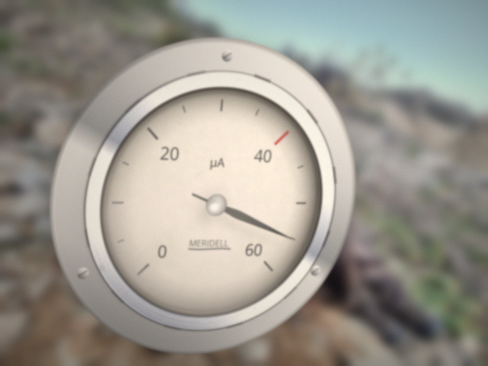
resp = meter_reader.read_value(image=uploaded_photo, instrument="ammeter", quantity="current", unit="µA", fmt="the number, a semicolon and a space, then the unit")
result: 55; µA
